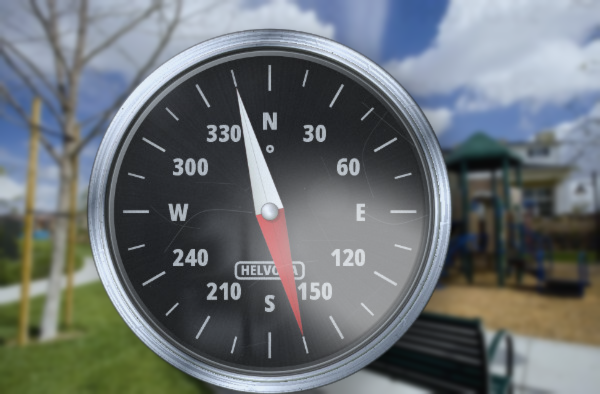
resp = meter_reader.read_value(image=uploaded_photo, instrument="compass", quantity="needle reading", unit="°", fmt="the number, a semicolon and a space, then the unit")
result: 165; °
